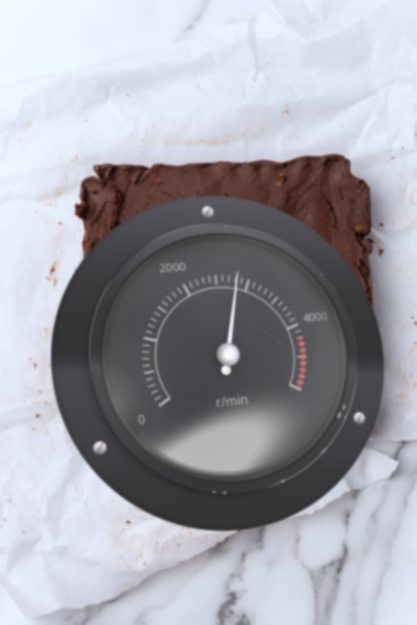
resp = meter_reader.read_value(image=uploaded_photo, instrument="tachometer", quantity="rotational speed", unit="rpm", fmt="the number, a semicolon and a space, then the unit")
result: 2800; rpm
